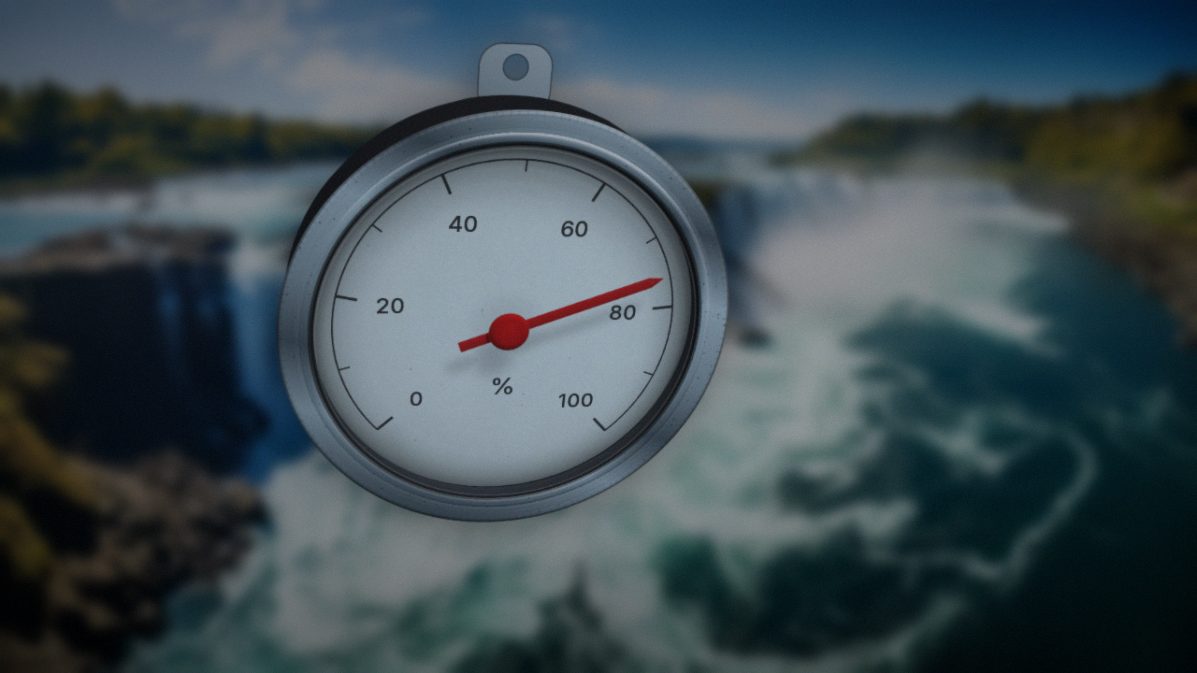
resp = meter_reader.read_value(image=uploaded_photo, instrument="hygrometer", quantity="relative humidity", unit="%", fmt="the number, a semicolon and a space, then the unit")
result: 75; %
